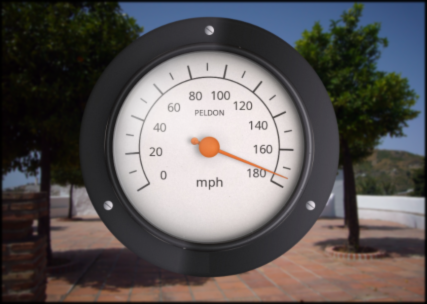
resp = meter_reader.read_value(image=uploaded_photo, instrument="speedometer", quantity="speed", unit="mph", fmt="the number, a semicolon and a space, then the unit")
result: 175; mph
